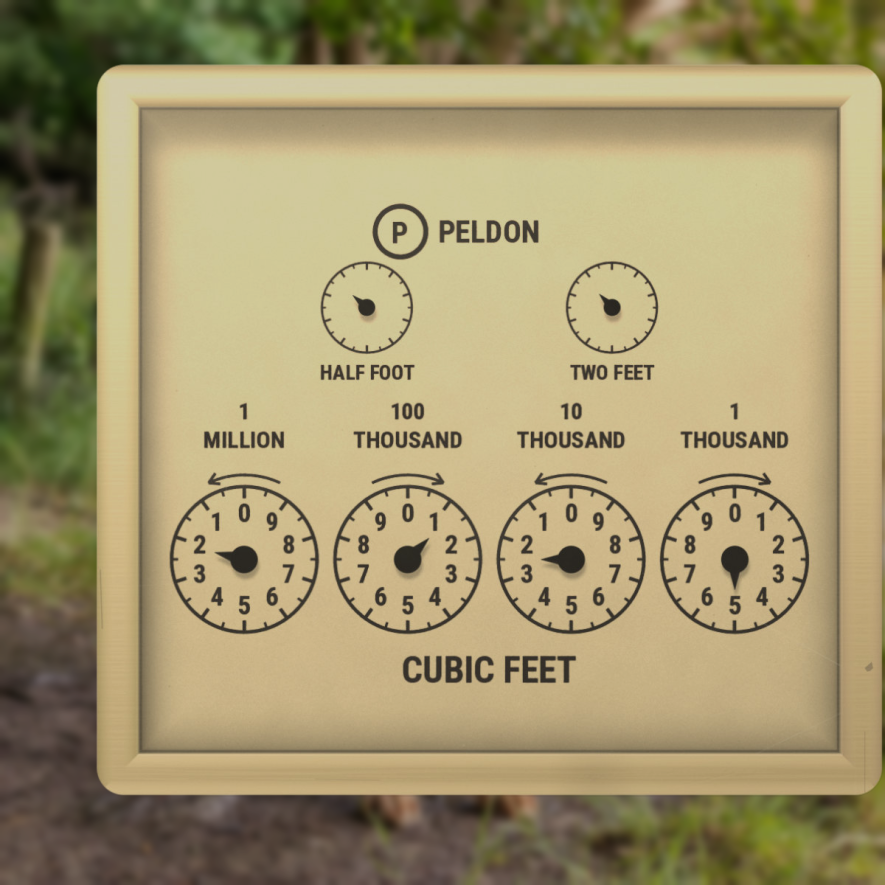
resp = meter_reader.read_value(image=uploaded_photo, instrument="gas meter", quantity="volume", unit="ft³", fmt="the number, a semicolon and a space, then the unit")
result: 212500; ft³
